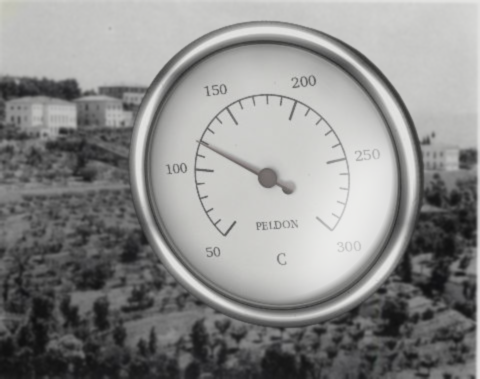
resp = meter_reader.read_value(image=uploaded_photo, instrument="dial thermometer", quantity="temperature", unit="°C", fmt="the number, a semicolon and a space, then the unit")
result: 120; °C
